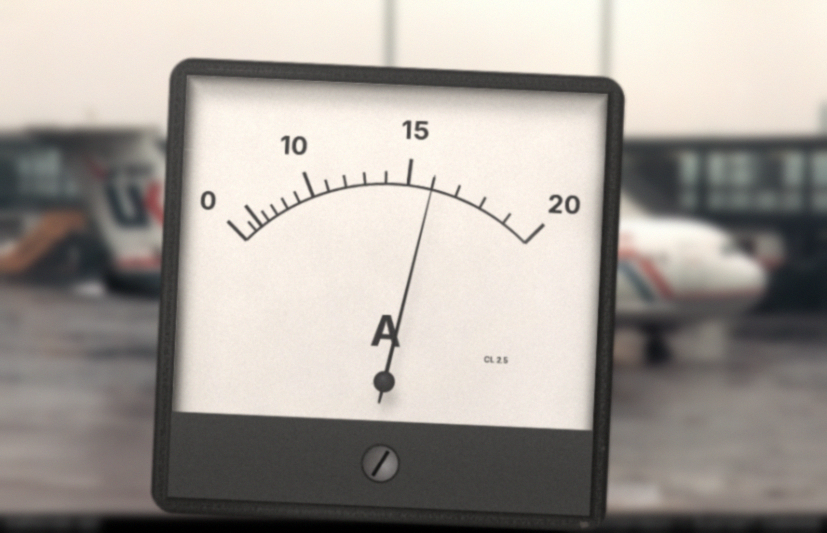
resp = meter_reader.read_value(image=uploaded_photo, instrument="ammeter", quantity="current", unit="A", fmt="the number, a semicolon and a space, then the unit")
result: 16; A
